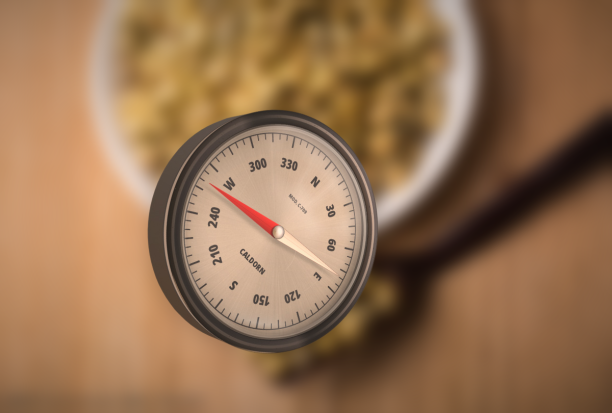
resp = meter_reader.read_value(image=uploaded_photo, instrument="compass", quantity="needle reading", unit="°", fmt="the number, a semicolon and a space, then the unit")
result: 260; °
